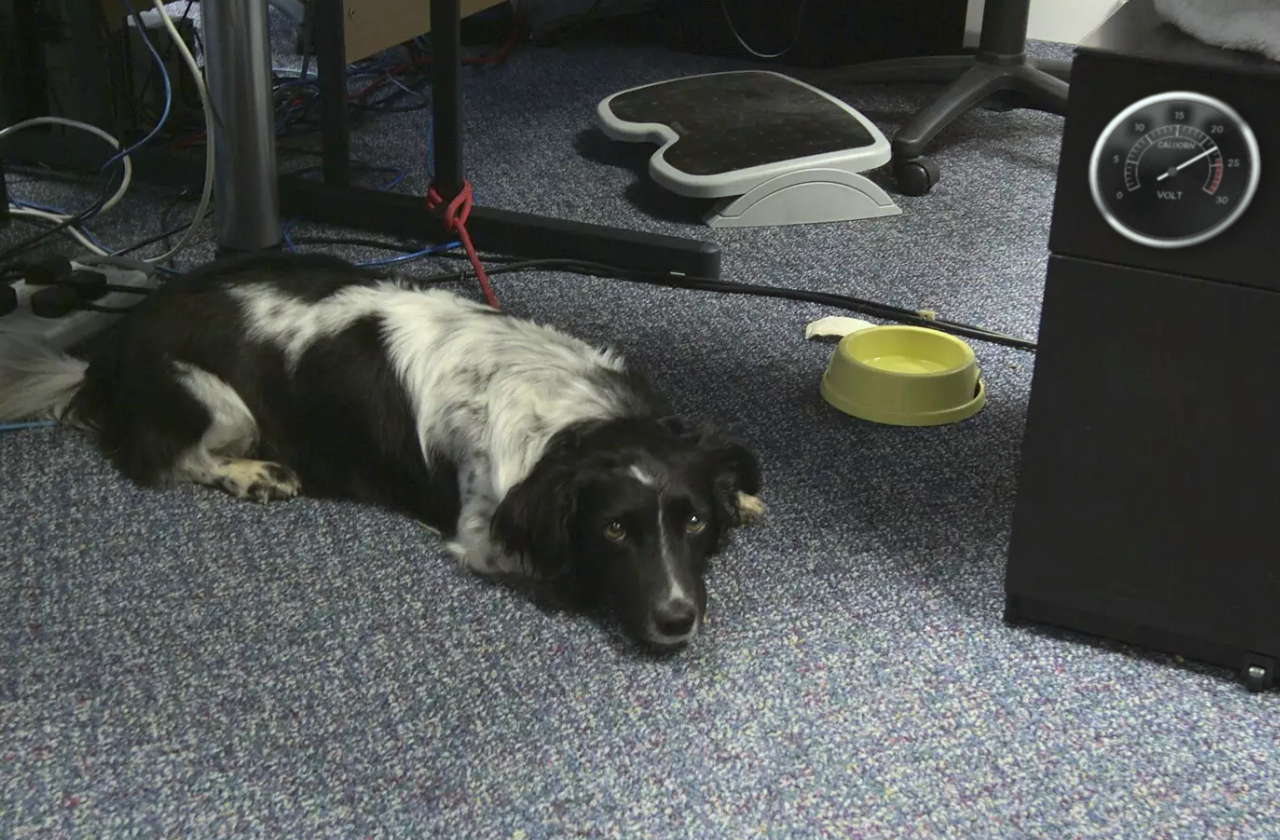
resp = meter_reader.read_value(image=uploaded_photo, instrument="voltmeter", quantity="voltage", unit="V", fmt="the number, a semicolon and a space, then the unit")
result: 22; V
